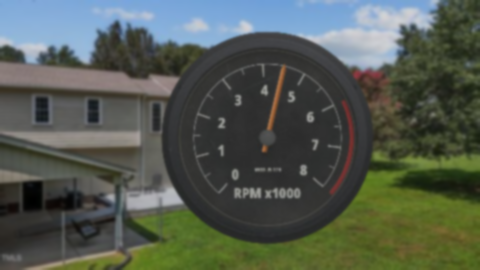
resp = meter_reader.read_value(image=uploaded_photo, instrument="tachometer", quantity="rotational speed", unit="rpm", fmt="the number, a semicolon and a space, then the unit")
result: 4500; rpm
